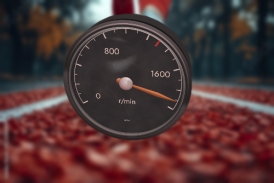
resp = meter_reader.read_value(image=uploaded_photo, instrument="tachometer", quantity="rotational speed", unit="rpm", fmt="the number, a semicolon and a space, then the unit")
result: 1900; rpm
